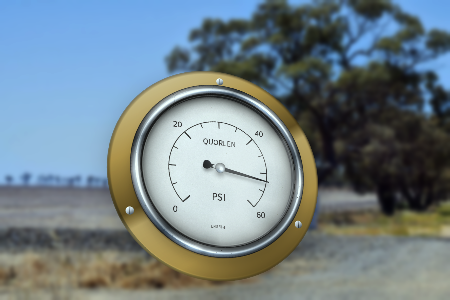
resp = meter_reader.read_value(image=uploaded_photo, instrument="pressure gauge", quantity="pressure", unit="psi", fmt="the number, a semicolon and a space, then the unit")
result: 52.5; psi
